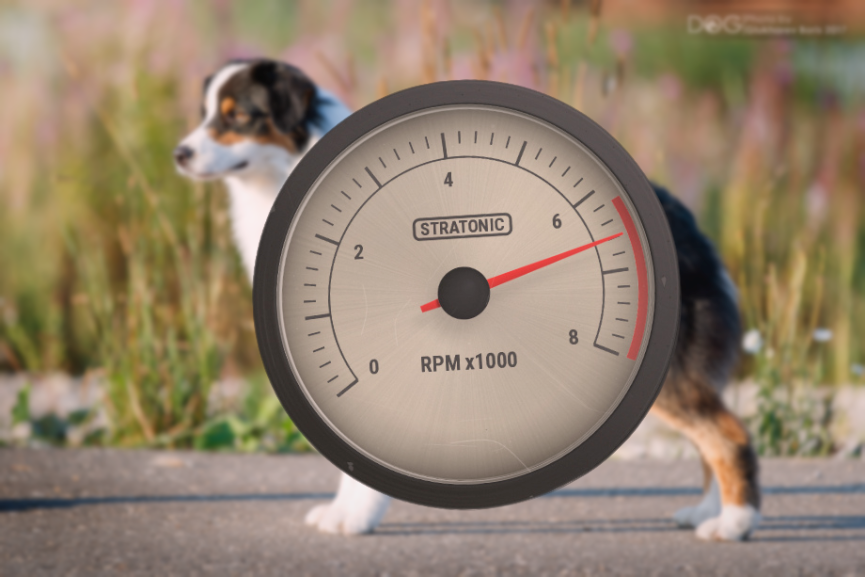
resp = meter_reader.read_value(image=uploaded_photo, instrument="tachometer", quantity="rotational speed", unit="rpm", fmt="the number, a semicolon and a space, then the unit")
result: 6600; rpm
